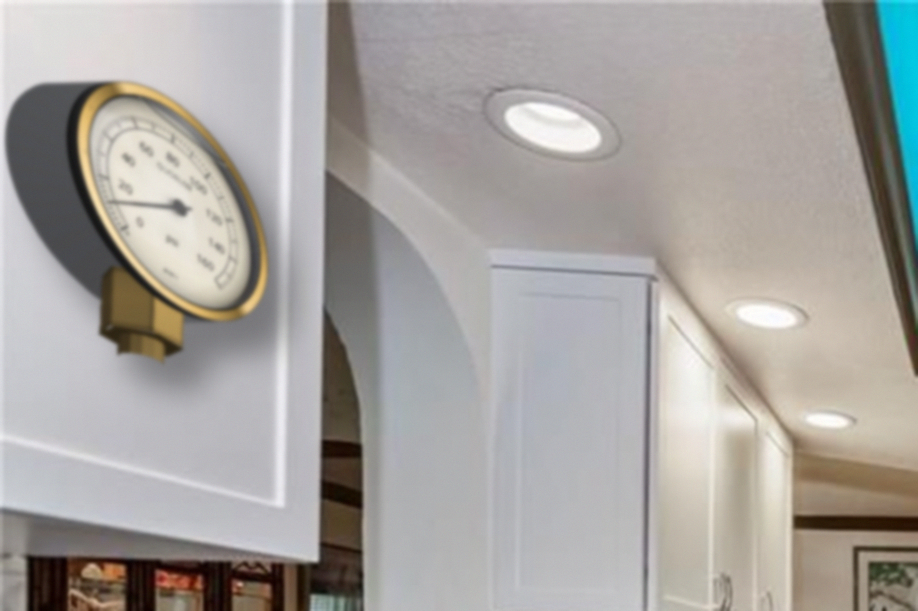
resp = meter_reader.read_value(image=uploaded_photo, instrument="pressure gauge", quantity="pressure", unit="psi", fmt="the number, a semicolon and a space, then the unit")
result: 10; psi
